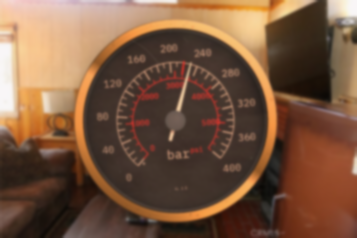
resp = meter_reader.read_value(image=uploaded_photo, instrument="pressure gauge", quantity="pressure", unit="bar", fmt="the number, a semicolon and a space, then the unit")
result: 230; bar
